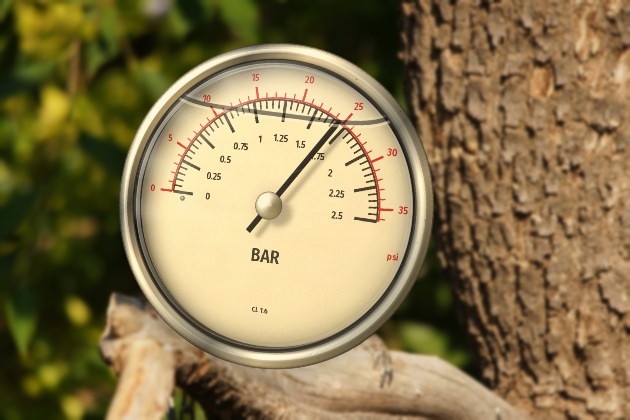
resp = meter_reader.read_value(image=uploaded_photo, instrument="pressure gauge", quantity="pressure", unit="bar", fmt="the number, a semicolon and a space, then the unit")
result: 1.7; bar
